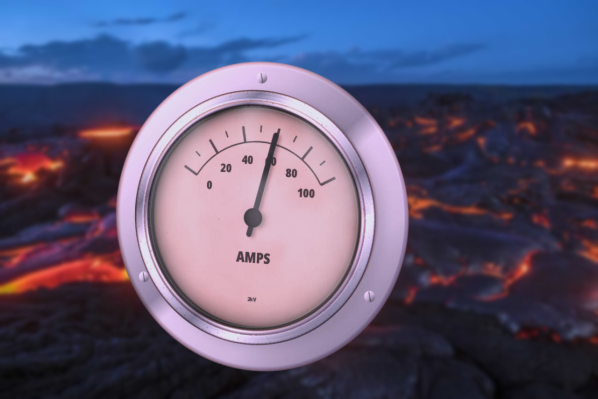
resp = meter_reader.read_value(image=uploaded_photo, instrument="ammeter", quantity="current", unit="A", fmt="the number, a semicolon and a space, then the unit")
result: 60; A
